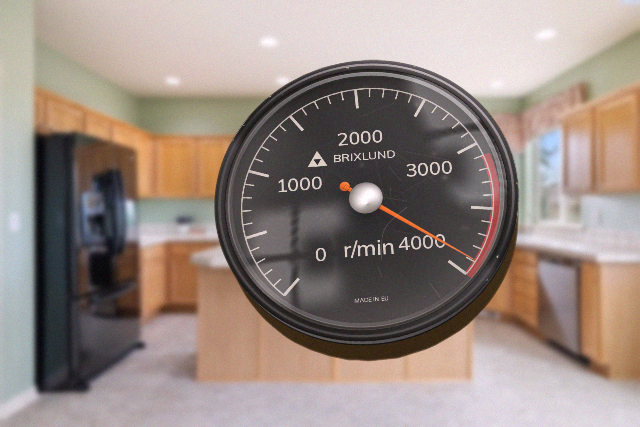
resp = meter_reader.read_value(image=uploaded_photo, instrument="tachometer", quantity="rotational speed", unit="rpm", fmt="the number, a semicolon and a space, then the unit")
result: 3900; rpm
